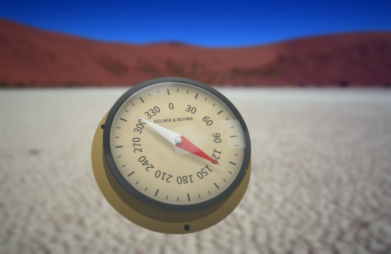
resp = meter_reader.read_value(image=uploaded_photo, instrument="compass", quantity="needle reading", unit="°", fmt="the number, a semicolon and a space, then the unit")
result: 130; °
